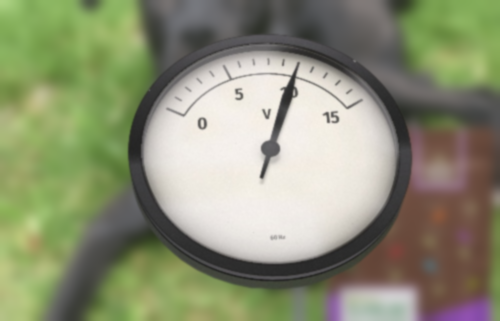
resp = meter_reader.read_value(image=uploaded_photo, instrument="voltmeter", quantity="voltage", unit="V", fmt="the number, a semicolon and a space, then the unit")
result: 10; V
